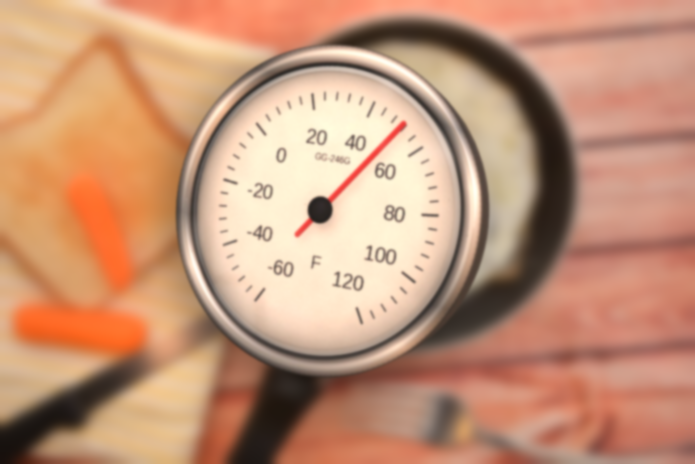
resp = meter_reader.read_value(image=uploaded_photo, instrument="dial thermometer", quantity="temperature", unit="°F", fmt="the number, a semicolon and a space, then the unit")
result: 52; °F
